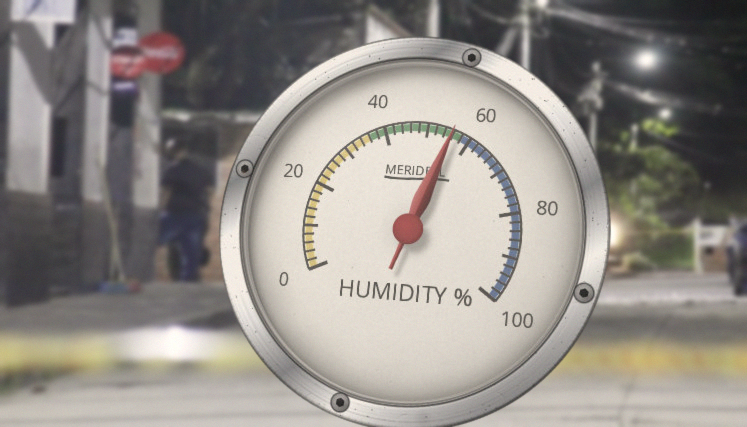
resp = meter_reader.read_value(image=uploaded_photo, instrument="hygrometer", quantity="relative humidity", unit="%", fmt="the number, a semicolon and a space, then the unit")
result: 56; %
